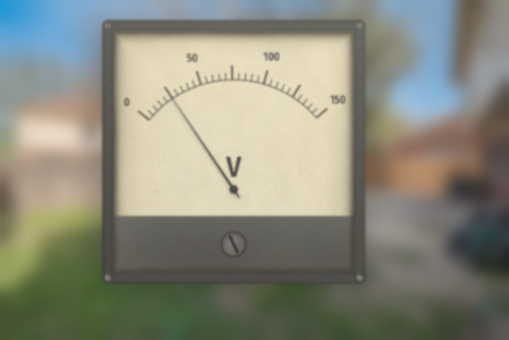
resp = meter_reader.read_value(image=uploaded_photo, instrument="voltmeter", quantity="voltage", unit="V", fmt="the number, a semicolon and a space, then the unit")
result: 25; V
